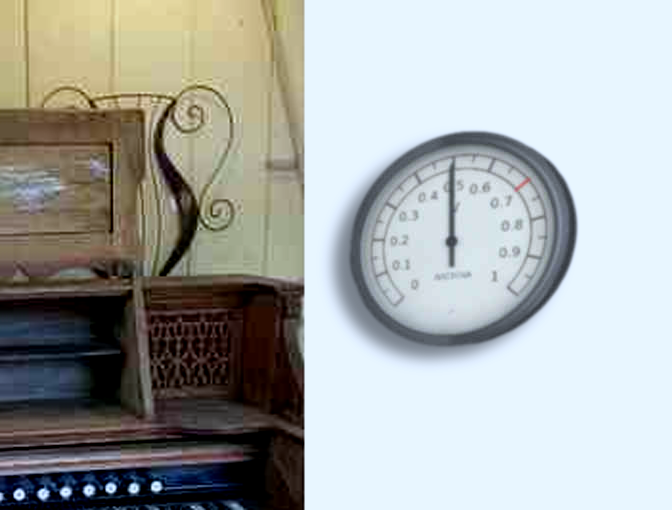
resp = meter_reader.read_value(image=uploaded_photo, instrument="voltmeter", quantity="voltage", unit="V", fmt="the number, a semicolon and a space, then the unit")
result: 0.5; V
